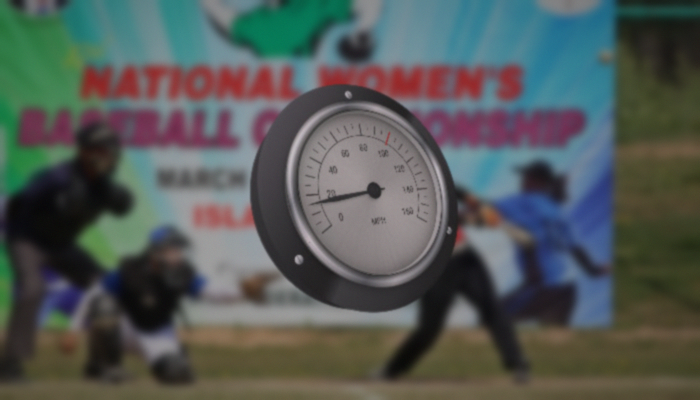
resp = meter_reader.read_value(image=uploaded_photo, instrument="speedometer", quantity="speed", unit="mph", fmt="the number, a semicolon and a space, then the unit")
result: 15; mph
